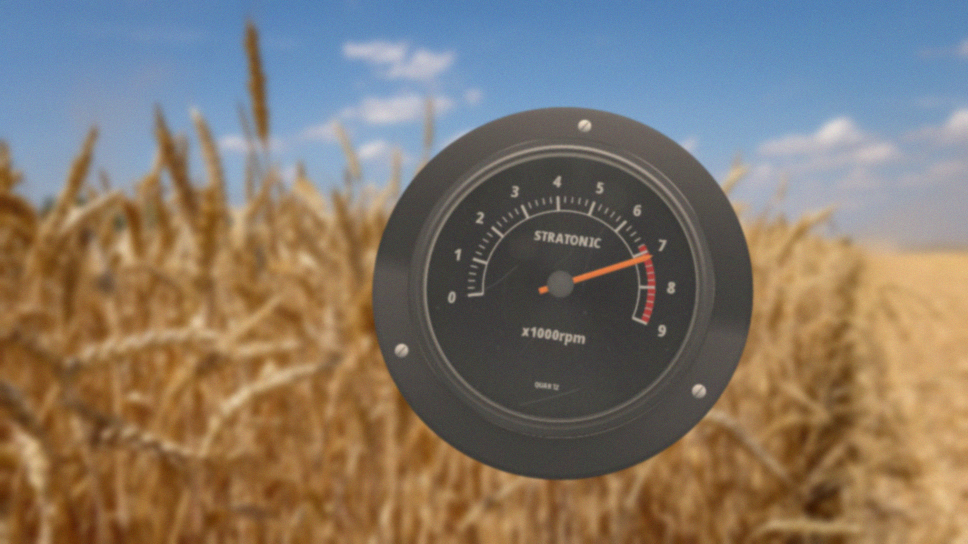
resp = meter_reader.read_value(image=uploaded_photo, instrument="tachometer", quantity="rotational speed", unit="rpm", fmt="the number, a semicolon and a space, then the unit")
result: 7200; rpm
